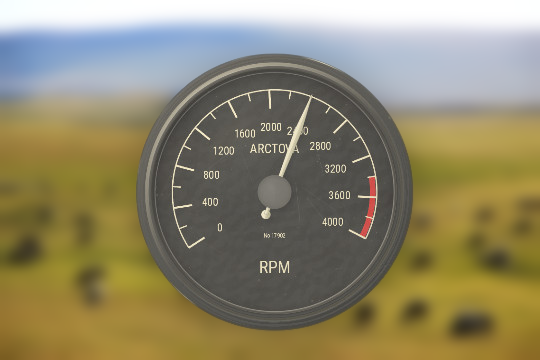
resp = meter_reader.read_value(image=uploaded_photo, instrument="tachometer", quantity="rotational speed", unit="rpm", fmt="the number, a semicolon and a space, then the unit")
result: 2400; rpm
